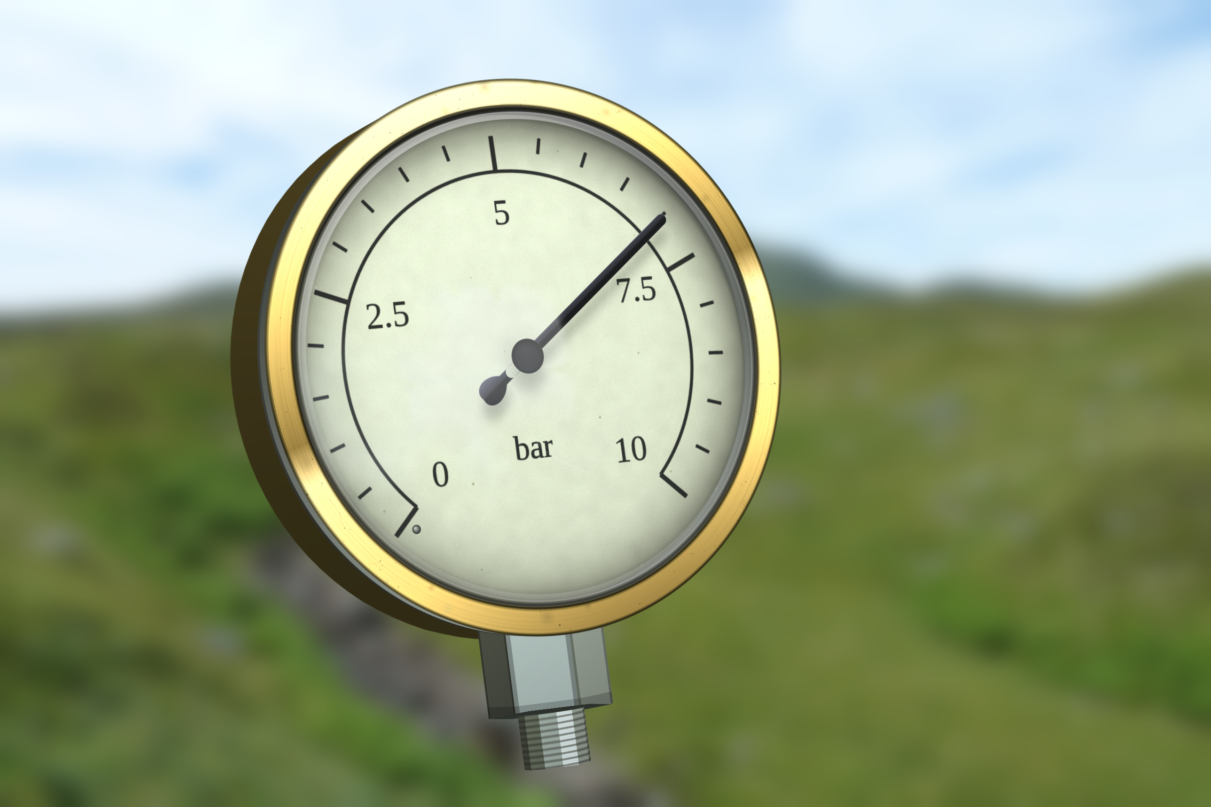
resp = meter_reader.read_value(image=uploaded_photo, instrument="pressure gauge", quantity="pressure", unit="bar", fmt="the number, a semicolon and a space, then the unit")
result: 7; bar
